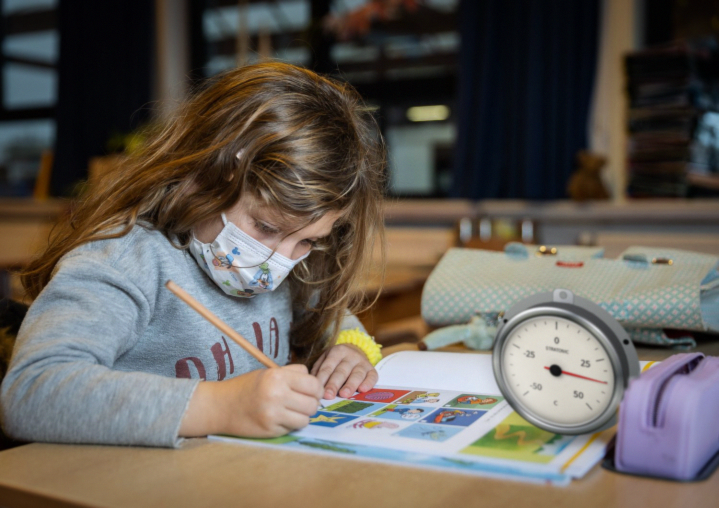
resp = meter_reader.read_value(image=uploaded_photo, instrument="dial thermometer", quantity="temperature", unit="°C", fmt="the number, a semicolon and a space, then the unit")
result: 35; °C
